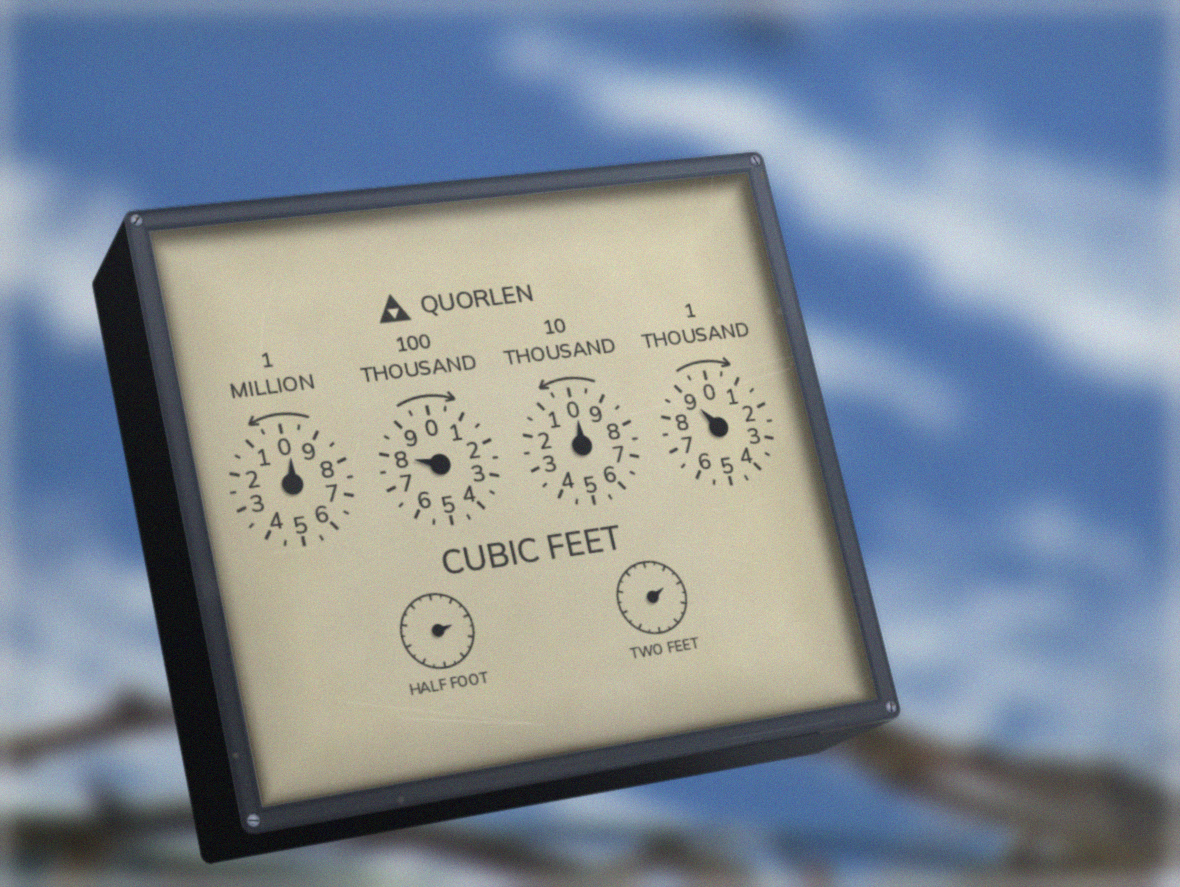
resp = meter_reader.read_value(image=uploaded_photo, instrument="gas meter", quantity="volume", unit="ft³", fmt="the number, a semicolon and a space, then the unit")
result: 979900; ft³
